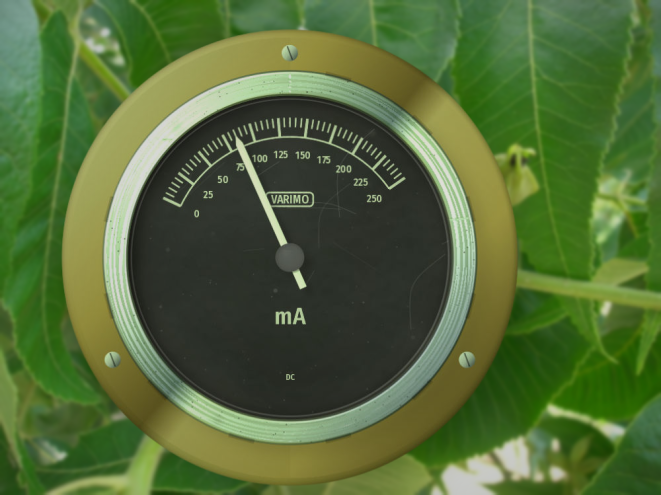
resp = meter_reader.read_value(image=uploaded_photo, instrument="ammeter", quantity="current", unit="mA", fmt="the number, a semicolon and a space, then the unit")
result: 85; mA
